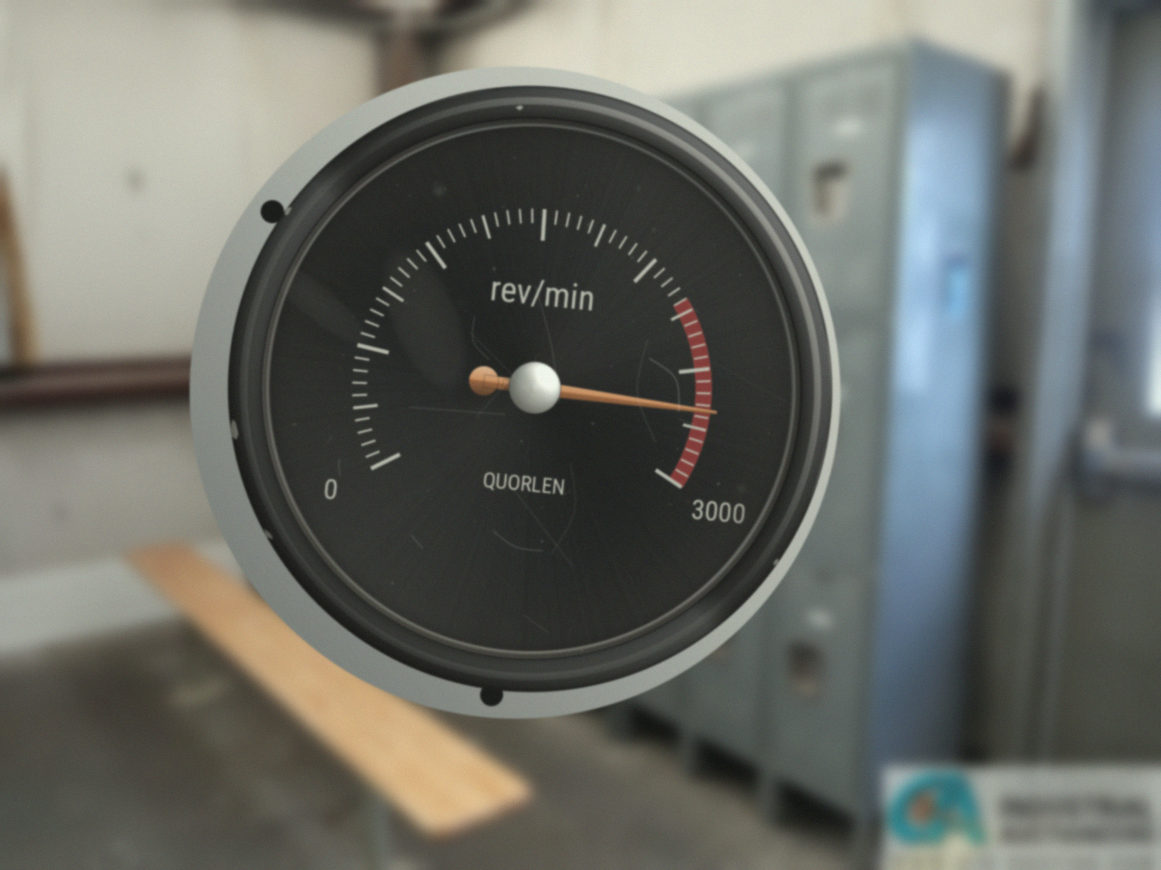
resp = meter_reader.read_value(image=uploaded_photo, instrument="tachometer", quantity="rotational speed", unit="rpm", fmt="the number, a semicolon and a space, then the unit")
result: 2675; rpm
